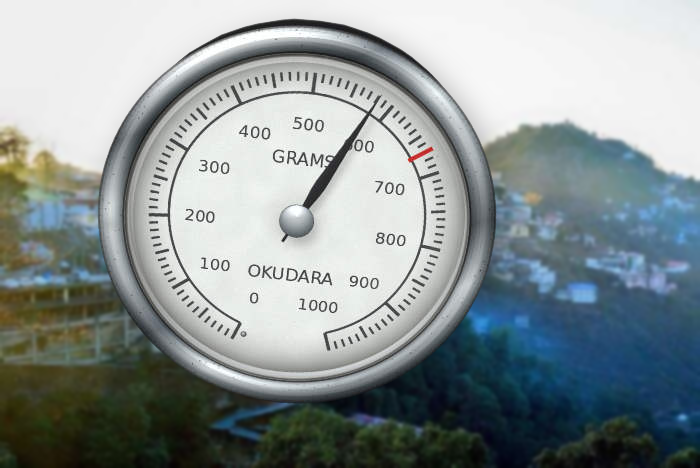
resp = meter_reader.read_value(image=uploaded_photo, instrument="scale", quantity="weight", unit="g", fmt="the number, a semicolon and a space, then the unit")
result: 580; g
